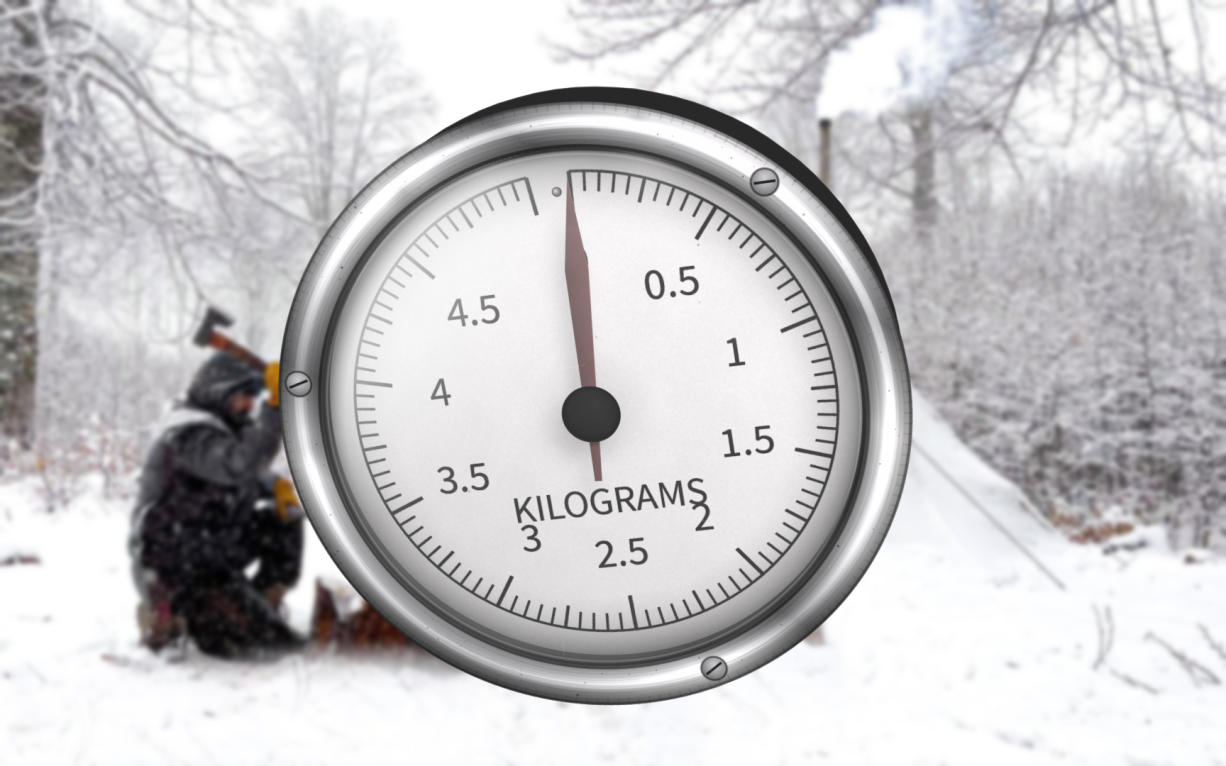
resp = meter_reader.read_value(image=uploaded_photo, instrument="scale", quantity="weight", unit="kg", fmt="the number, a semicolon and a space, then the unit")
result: 0; kg
